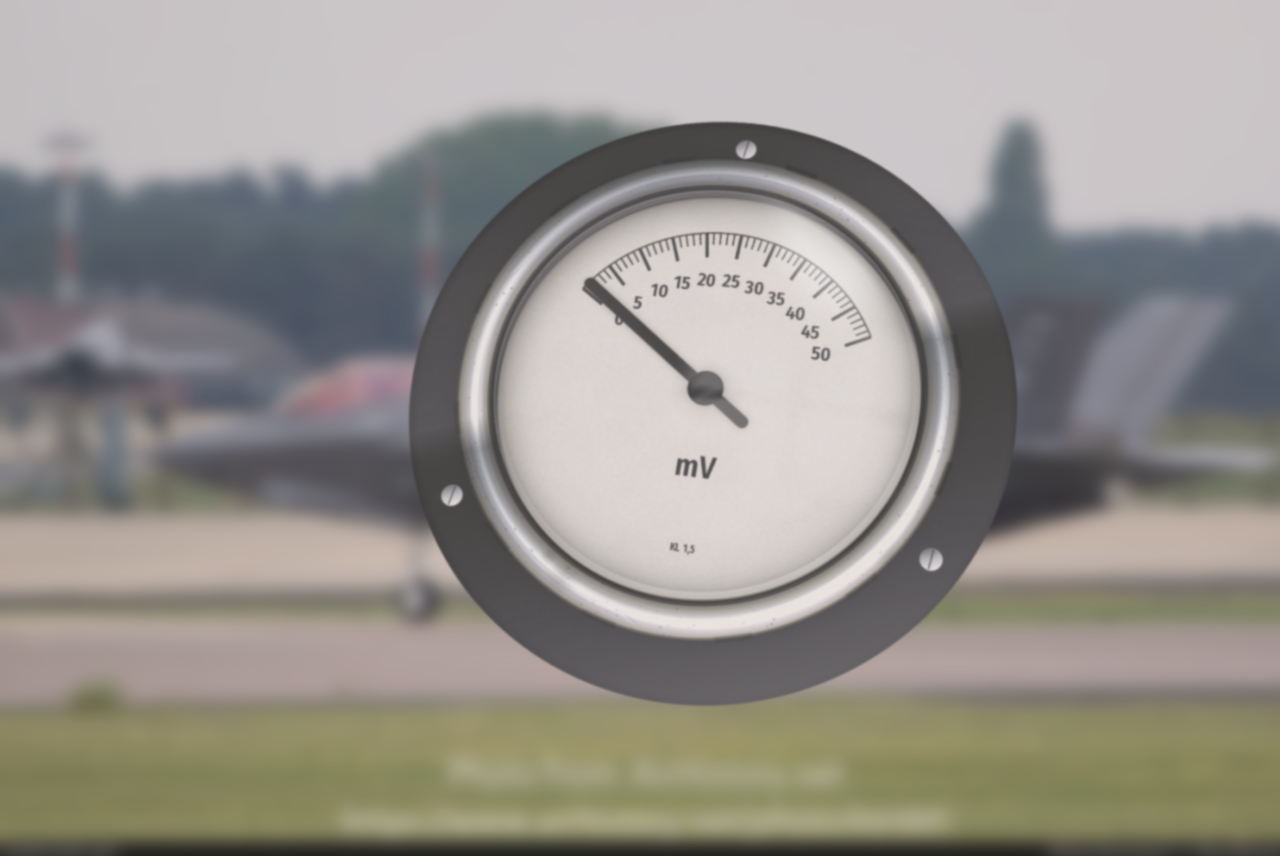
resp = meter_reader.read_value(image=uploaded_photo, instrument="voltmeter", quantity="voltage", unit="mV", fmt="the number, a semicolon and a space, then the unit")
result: 1; mV
